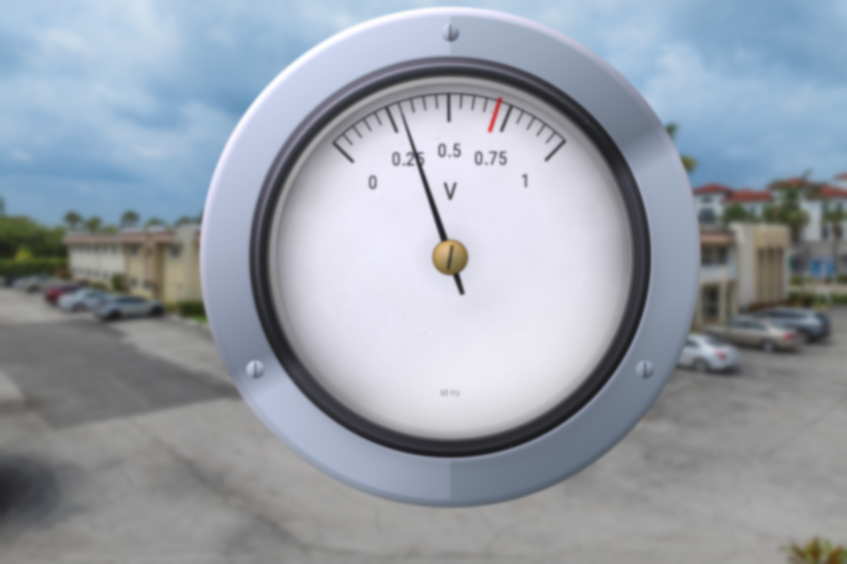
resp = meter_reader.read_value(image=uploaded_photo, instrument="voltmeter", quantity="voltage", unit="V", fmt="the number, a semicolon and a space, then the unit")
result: 0.3; V
